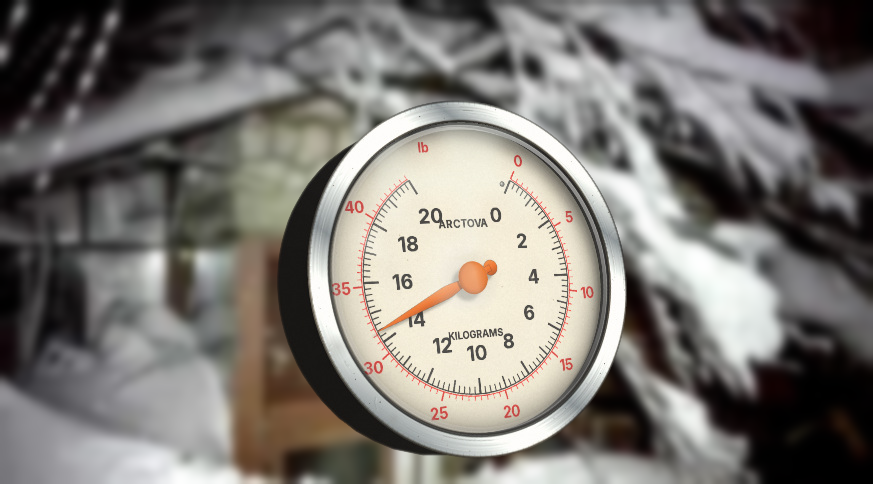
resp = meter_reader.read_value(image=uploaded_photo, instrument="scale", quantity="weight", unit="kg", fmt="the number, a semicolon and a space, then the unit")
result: 14.4; kg
